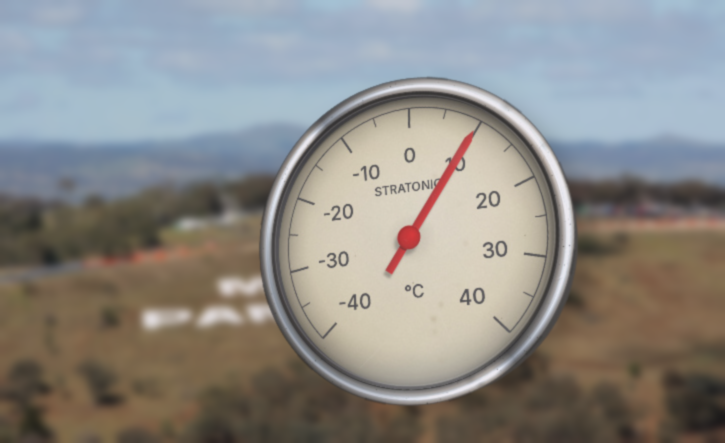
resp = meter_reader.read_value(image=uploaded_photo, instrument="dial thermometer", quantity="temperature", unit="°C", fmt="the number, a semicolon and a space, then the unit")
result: 10; °C
